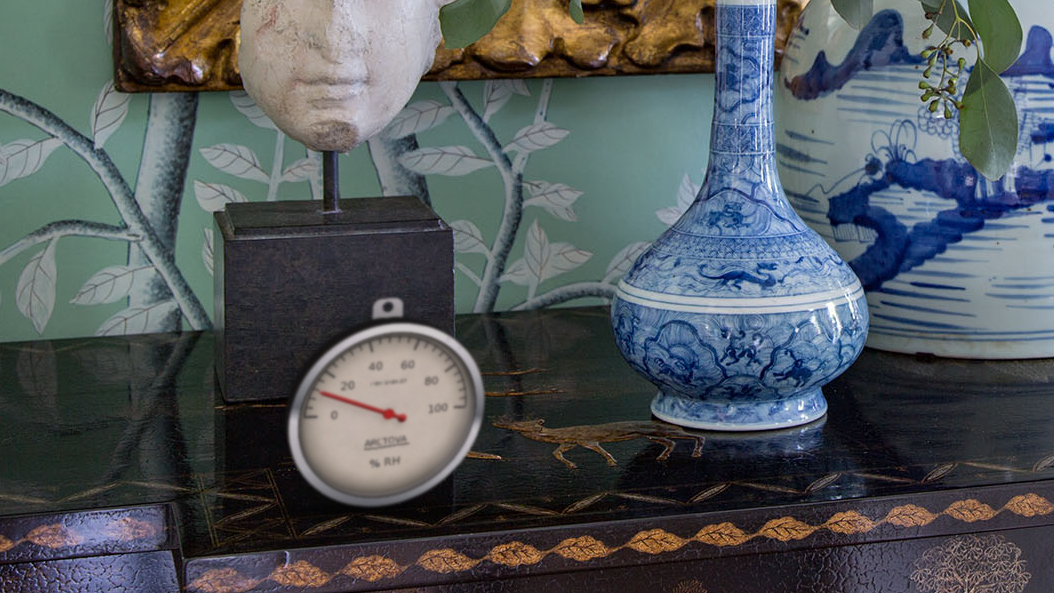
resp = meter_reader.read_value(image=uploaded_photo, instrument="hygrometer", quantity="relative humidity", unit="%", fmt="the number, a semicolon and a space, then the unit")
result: 12; %
